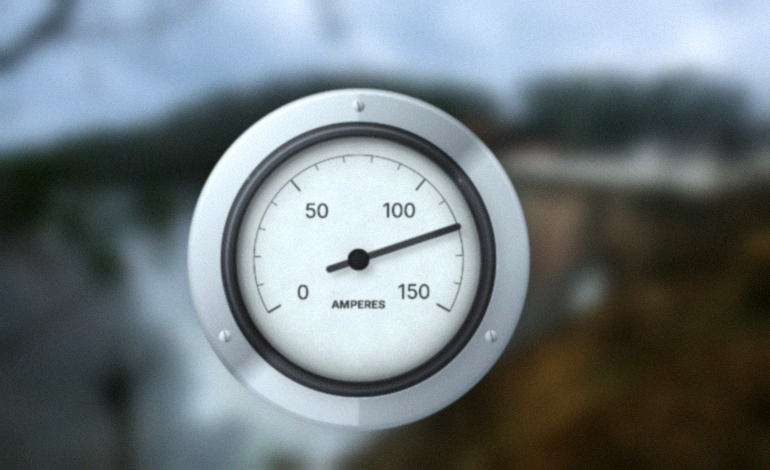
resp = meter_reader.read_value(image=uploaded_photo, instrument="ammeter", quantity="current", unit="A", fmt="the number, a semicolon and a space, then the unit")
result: 120; A
